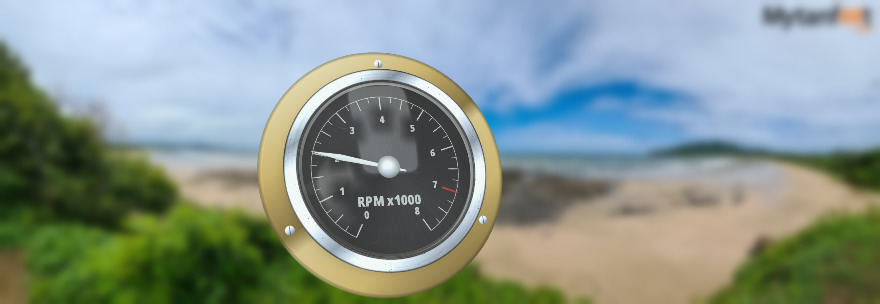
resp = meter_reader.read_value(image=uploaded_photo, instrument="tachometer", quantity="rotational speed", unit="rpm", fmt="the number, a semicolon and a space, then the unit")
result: 2000; rpm
